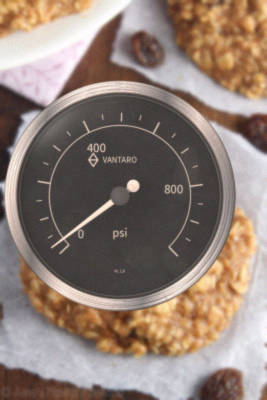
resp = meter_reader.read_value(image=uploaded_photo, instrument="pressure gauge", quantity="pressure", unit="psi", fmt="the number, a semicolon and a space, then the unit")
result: 25; psi
